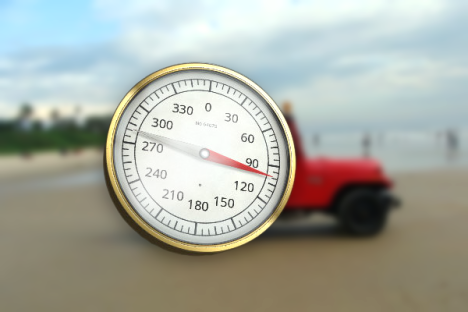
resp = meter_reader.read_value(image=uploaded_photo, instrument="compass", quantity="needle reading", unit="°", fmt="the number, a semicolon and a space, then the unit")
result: 100; °
